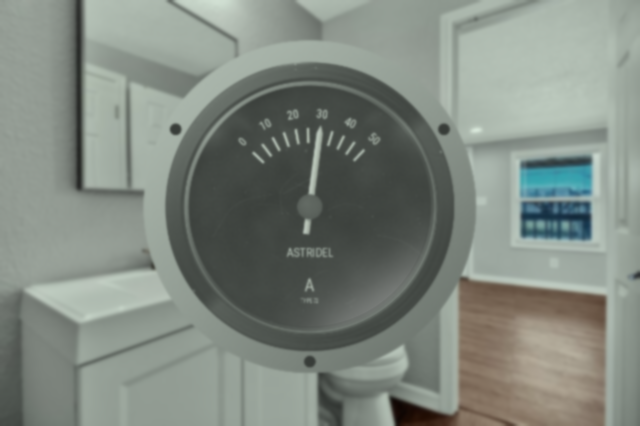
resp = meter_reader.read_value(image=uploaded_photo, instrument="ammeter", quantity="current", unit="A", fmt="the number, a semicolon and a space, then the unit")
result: 30; A
